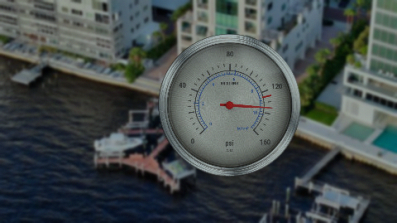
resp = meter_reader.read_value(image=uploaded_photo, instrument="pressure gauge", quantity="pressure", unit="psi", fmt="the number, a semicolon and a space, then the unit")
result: 135; psi
